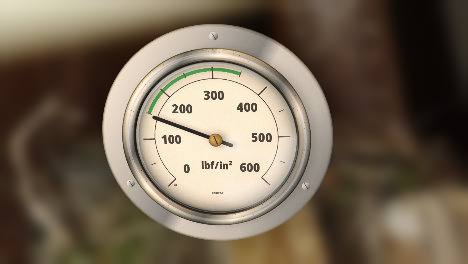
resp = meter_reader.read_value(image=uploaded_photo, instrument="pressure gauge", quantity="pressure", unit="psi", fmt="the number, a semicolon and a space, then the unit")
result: 150; psi
